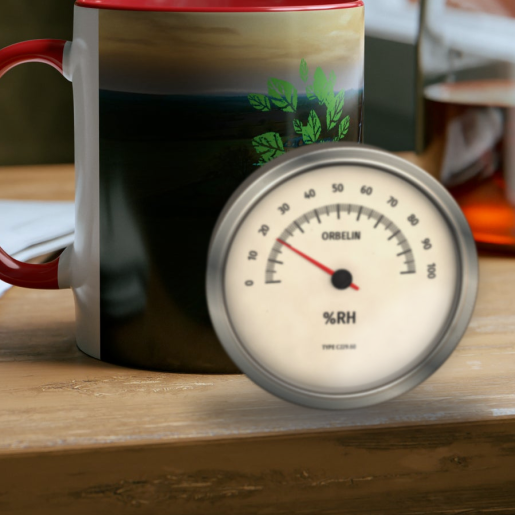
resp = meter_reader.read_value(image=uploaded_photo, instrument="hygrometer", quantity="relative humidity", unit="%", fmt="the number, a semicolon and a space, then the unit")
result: 20; %
